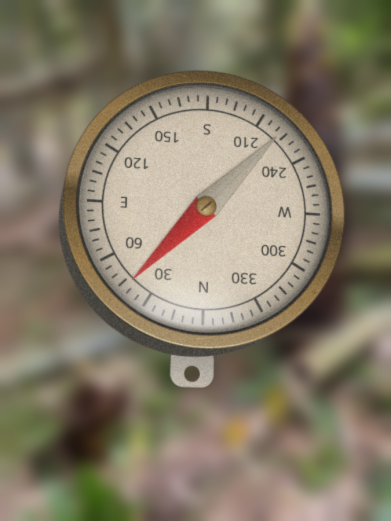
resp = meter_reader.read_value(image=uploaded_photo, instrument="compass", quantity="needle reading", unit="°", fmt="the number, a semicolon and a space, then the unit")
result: 42.5; °
